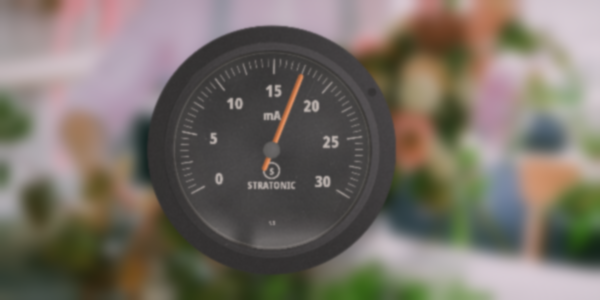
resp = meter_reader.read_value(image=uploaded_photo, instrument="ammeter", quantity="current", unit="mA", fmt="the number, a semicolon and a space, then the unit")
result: 17.5; mA
